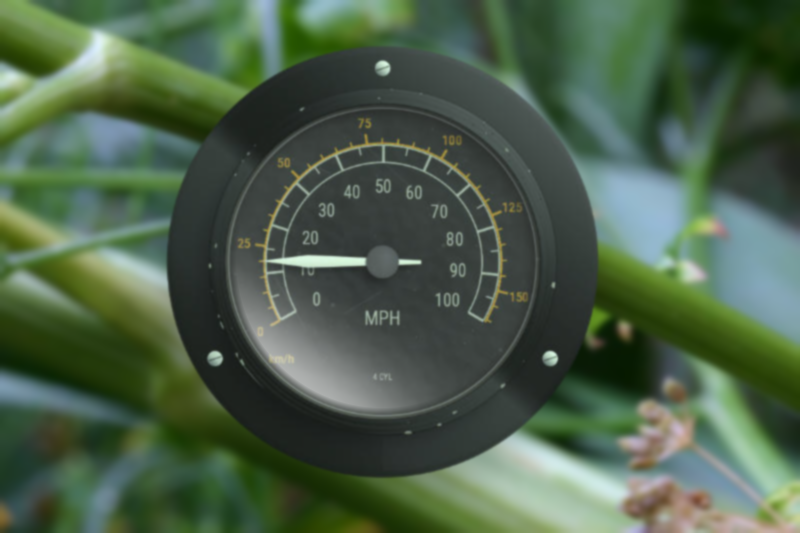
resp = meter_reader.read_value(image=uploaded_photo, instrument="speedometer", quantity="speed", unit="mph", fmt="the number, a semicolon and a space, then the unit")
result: 12.5; mph
